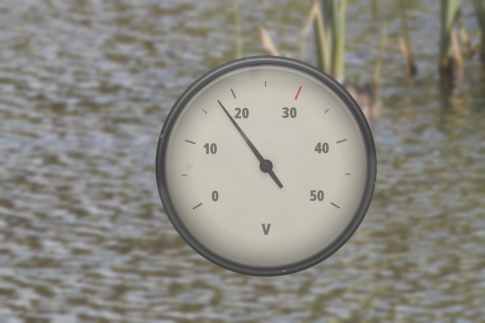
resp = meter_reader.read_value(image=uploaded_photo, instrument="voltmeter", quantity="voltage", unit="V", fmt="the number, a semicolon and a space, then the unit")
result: 17.5; V
